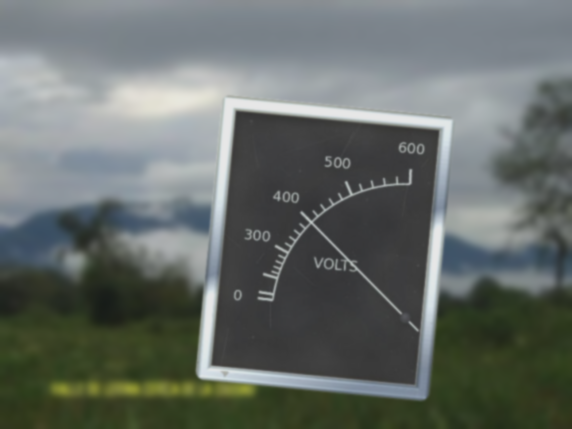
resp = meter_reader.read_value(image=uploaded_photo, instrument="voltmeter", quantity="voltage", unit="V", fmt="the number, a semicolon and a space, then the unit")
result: 400; V
